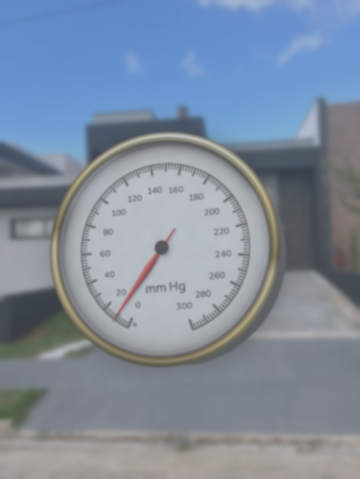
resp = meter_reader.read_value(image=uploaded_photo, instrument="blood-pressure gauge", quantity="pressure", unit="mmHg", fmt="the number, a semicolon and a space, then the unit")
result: 10; mmHg
